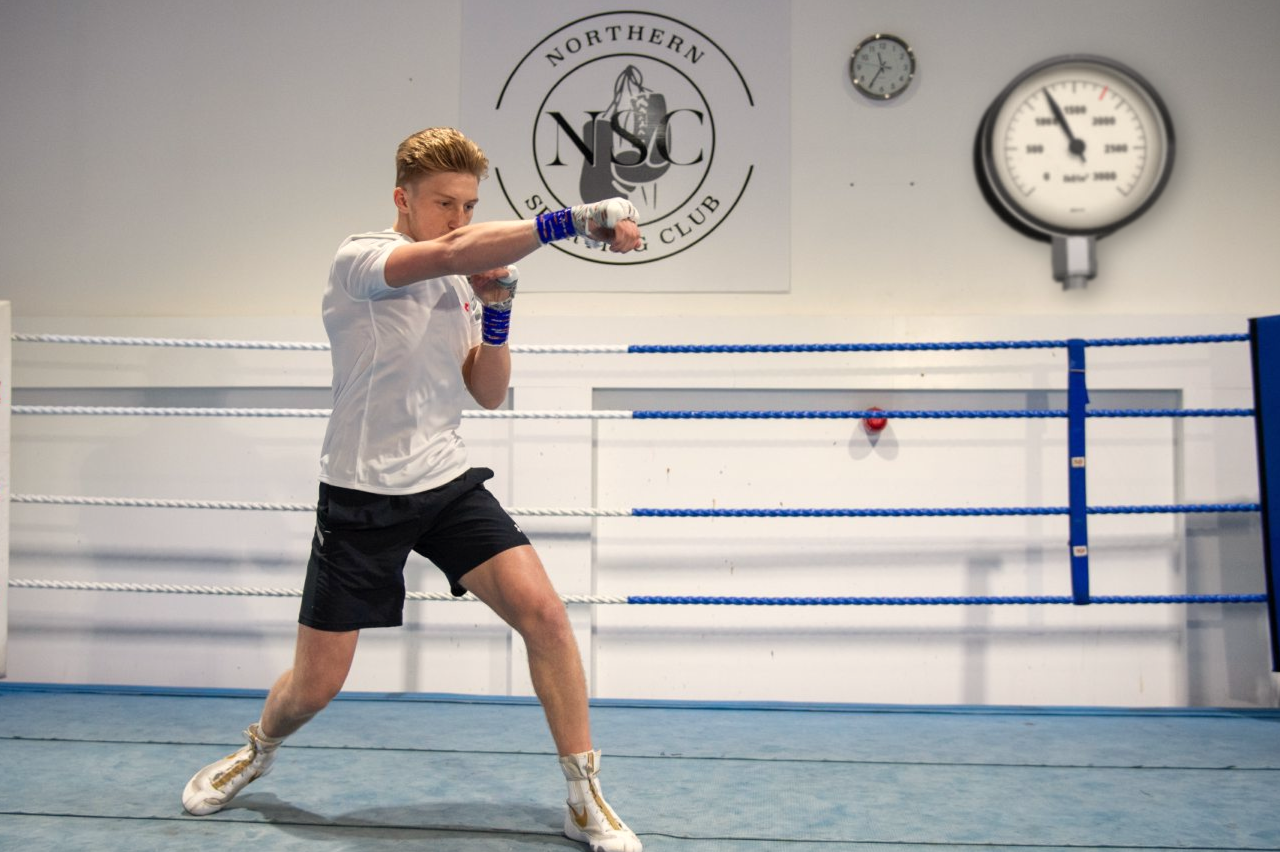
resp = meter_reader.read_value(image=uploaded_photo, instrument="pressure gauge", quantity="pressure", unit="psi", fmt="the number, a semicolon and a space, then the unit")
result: 1200; psi
